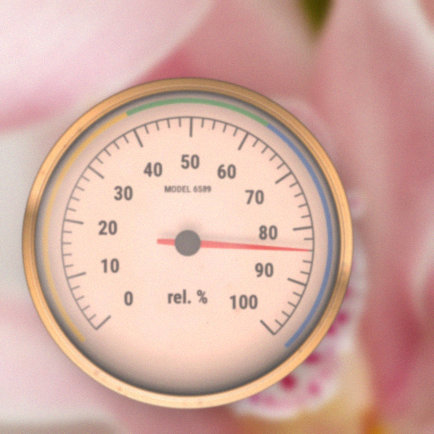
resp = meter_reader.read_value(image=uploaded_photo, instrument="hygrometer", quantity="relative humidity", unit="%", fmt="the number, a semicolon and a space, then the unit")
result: 84; %
